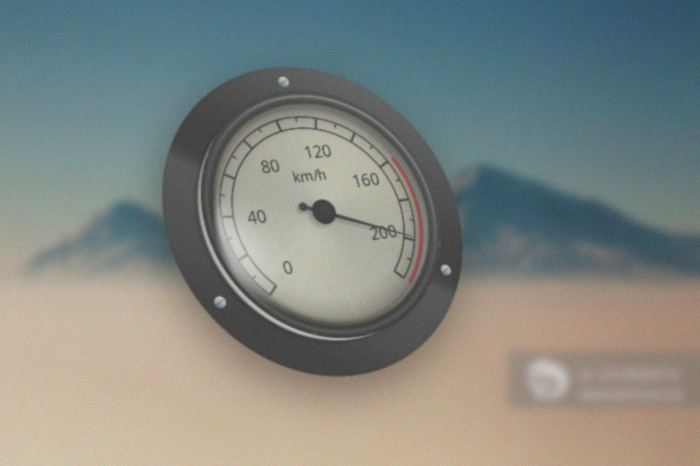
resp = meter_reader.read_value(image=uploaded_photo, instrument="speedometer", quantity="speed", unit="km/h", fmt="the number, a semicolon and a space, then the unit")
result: 200; km/h
